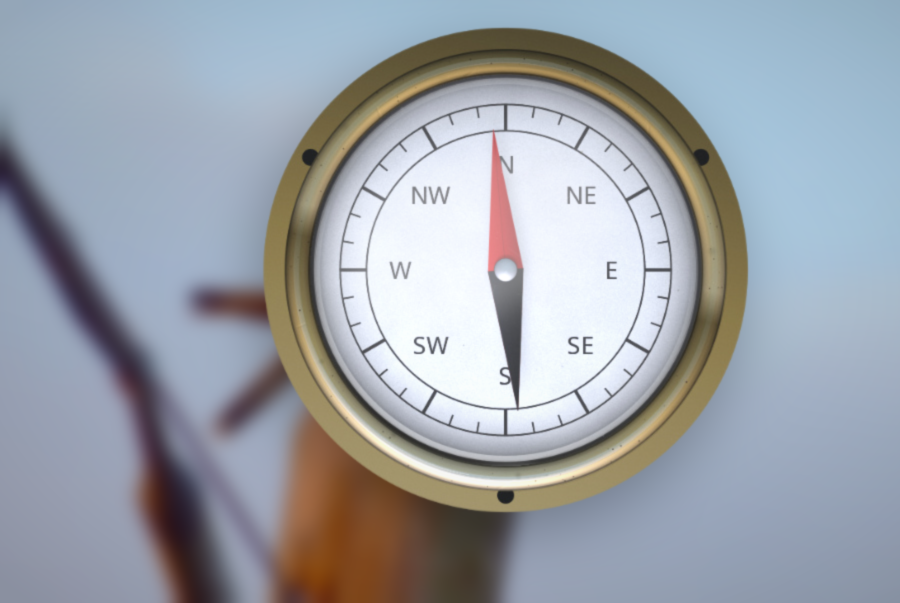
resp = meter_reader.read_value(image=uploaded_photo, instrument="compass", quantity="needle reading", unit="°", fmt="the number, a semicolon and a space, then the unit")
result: 355; °
